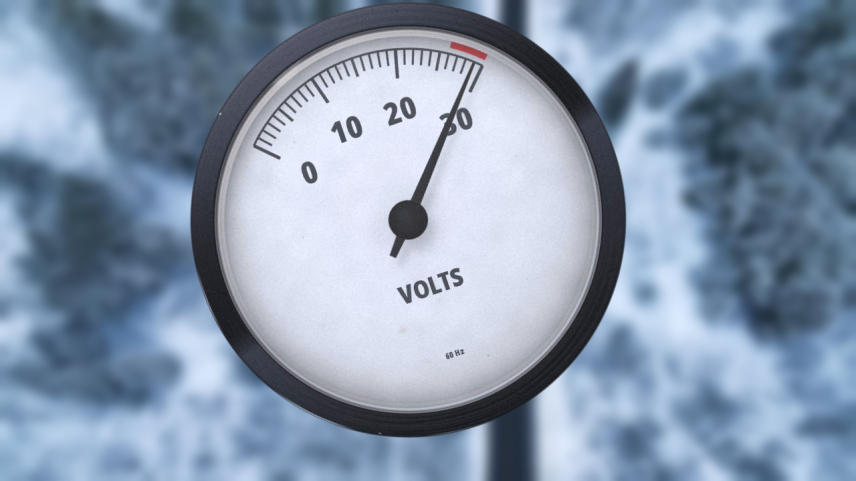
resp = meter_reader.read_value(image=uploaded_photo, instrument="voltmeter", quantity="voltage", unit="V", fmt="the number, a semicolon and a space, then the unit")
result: 29; V
